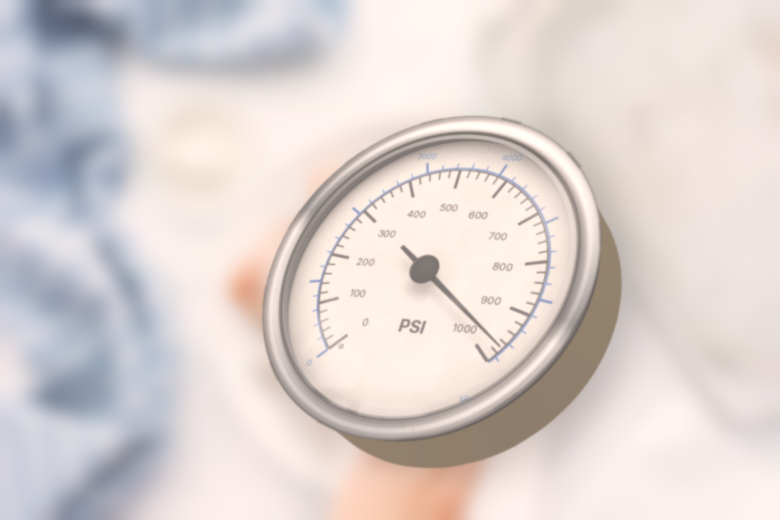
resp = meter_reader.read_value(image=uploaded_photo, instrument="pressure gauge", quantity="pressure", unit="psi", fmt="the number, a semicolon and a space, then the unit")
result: 970; psi
